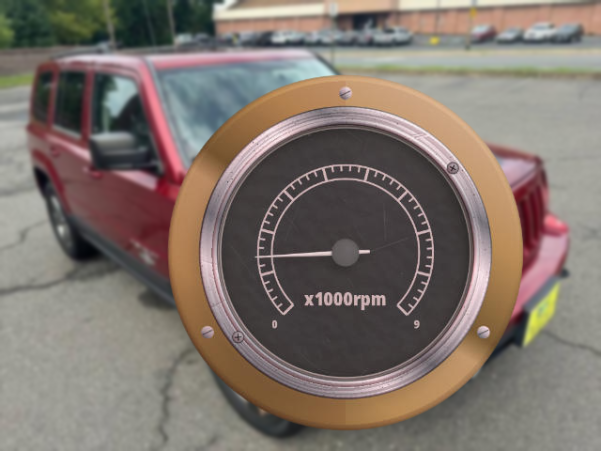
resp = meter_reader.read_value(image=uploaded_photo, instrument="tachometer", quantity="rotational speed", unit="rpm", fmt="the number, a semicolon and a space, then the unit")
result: 1400; rpm
